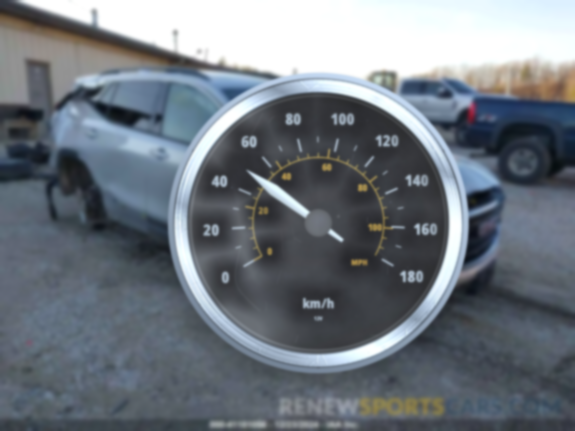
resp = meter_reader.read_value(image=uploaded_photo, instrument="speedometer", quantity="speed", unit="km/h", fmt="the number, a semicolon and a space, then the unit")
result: 50; km/h
